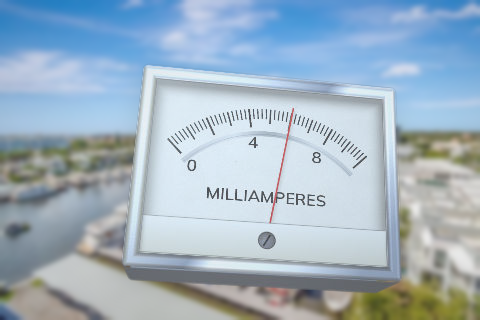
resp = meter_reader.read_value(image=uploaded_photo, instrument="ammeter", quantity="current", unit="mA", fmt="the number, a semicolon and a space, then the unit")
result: 6; mA
